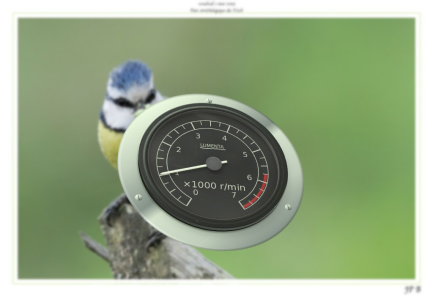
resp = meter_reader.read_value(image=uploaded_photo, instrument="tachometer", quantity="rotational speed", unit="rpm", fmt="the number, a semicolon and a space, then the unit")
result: 1000; rpm
